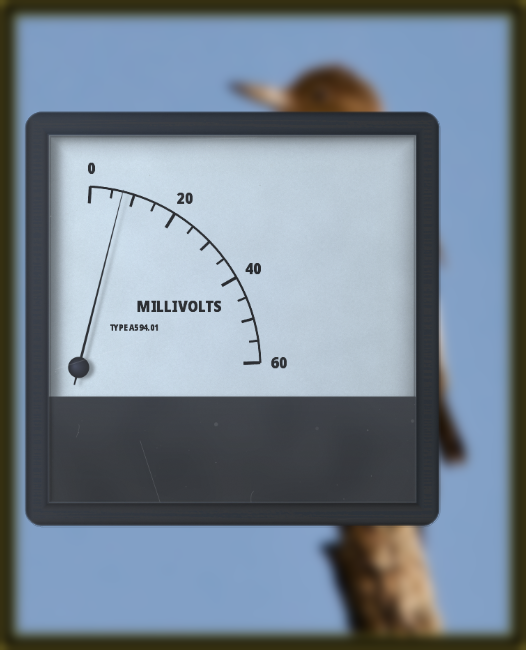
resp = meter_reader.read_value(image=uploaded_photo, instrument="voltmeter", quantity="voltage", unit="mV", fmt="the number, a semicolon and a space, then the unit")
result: 7.5; mV
